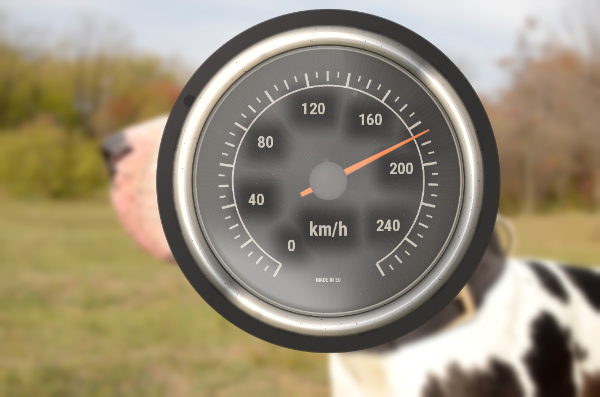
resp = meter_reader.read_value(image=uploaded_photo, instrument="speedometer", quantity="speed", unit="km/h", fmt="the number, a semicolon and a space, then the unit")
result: 185; km/h
